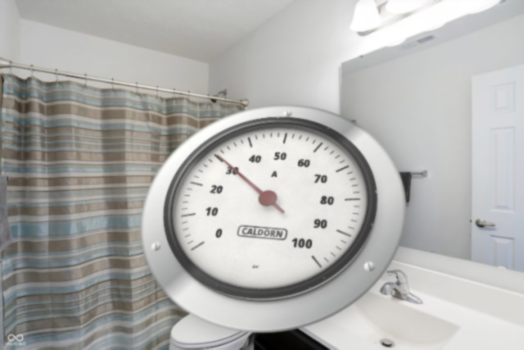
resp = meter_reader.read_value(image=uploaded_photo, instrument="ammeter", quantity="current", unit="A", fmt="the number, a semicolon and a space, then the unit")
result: 30; A
